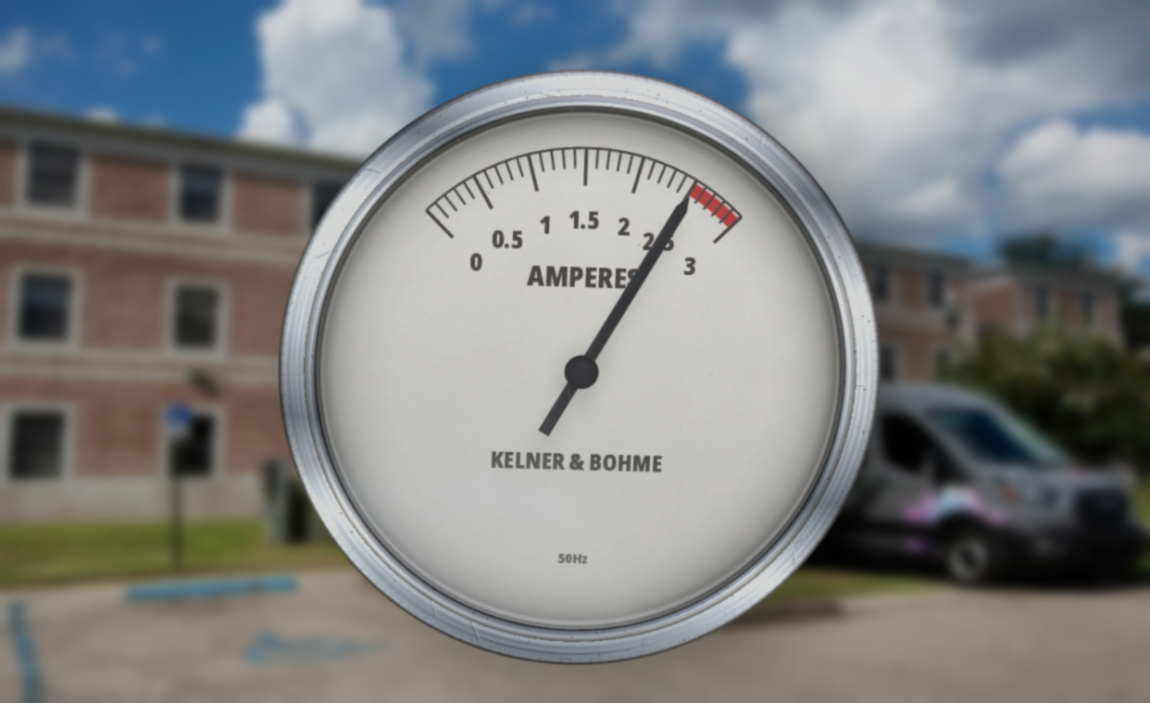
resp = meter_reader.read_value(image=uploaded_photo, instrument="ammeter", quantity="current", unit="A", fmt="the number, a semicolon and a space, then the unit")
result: 2.5; A
